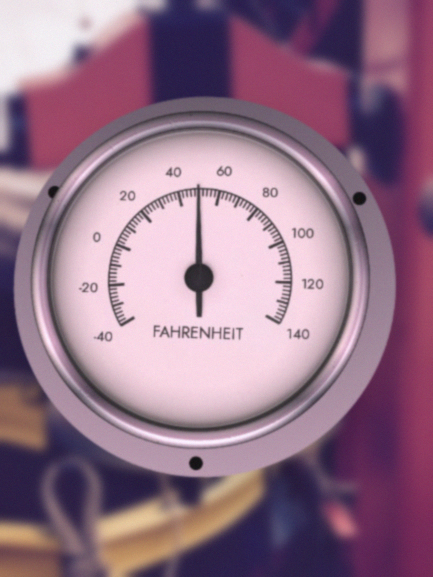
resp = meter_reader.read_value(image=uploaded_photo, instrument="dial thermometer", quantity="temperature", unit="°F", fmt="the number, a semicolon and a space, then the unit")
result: 50; °F
